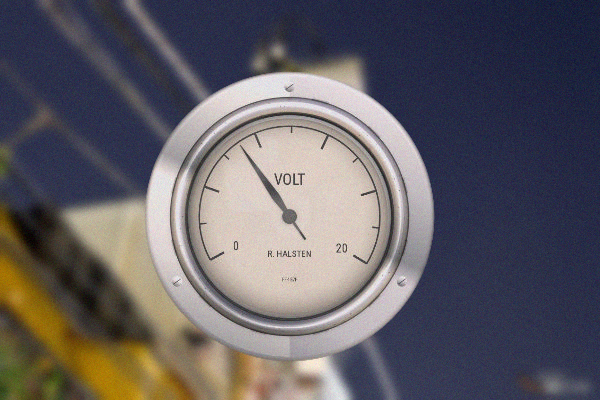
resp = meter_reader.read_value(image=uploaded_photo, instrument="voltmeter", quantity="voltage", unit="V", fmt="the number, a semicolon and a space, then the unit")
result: 7; V
